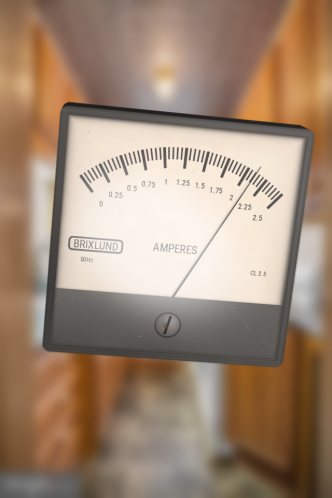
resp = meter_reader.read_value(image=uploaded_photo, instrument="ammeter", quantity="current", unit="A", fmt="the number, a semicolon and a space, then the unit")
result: 2.1; A
